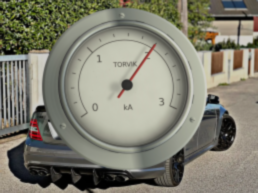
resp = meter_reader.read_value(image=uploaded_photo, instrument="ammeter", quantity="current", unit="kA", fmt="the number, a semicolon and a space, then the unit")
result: 2; kA
